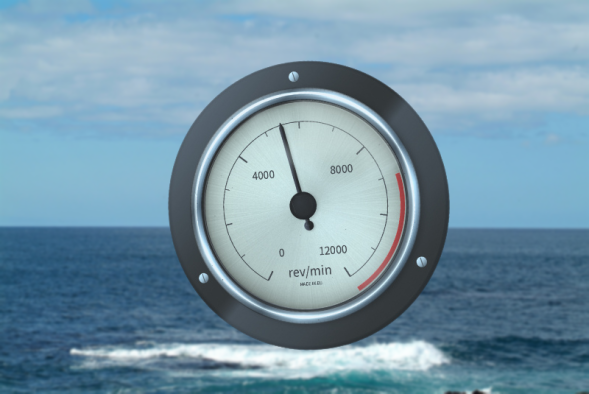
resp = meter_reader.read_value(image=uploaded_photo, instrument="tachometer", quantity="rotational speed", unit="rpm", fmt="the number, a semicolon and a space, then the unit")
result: 5500; rpm
